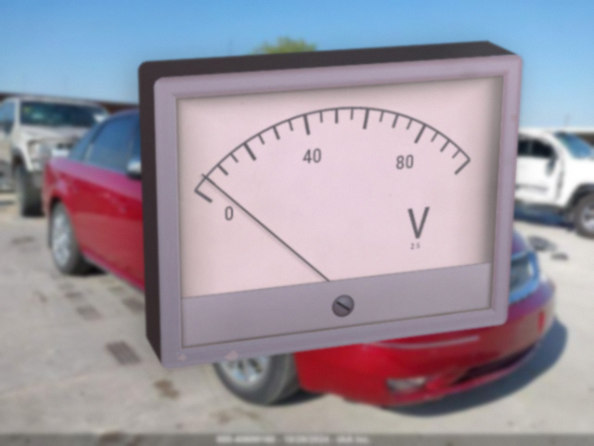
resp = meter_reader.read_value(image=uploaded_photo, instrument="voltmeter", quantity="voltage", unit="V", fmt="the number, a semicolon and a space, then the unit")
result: 5; V
